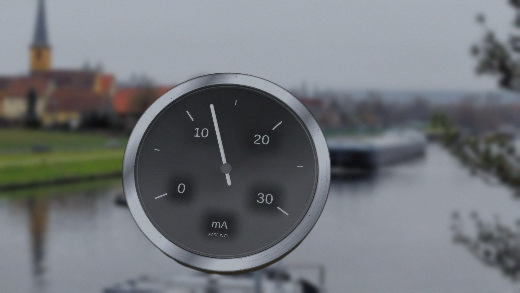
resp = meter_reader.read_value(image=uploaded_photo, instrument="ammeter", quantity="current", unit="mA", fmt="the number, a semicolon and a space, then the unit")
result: 12.5; mA
